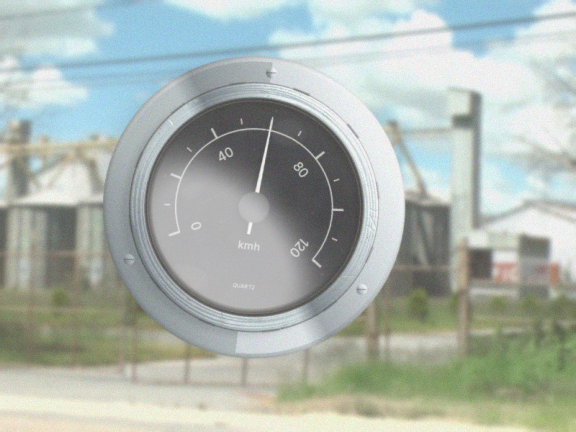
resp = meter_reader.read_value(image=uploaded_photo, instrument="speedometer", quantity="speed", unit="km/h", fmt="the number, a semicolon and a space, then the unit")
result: 60; km/h
